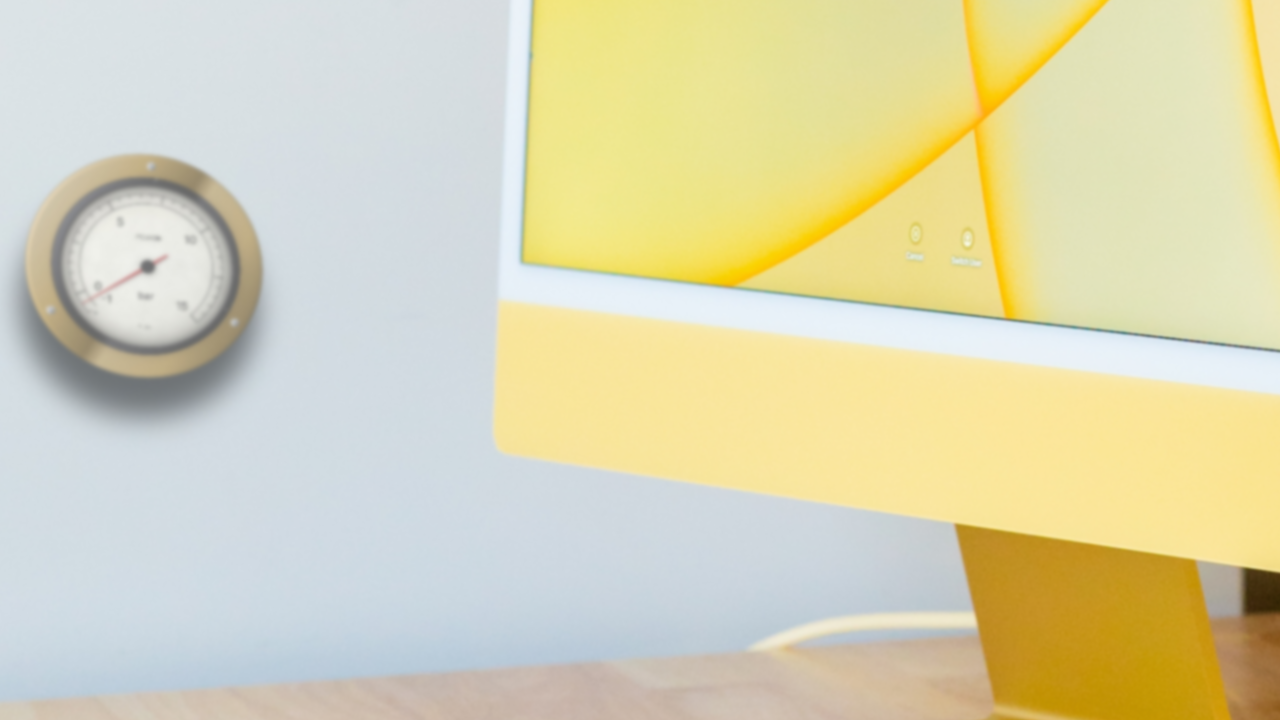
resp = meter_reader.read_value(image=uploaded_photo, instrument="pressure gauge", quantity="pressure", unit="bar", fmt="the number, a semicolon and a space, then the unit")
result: -0.5; bar
